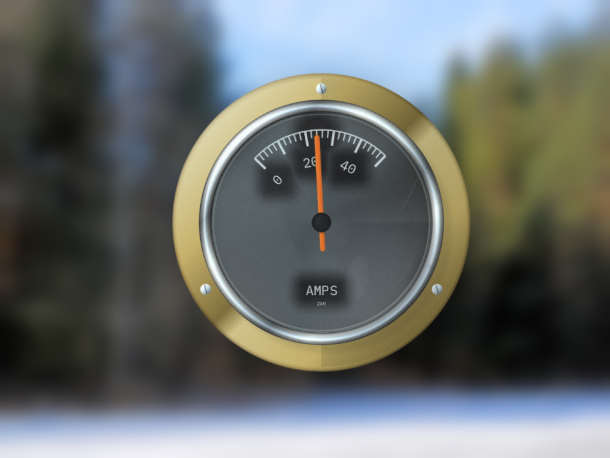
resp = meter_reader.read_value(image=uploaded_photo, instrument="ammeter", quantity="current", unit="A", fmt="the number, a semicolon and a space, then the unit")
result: 24; A
